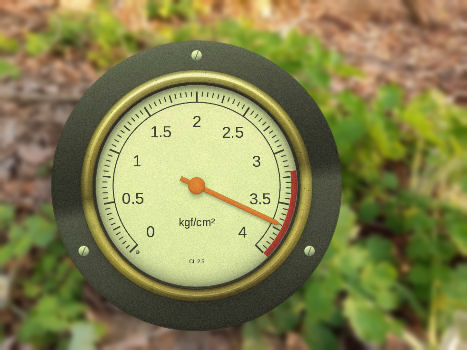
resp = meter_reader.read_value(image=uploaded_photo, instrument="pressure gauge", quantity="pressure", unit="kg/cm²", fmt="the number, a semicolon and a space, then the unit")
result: 3.7; kg/cm²
